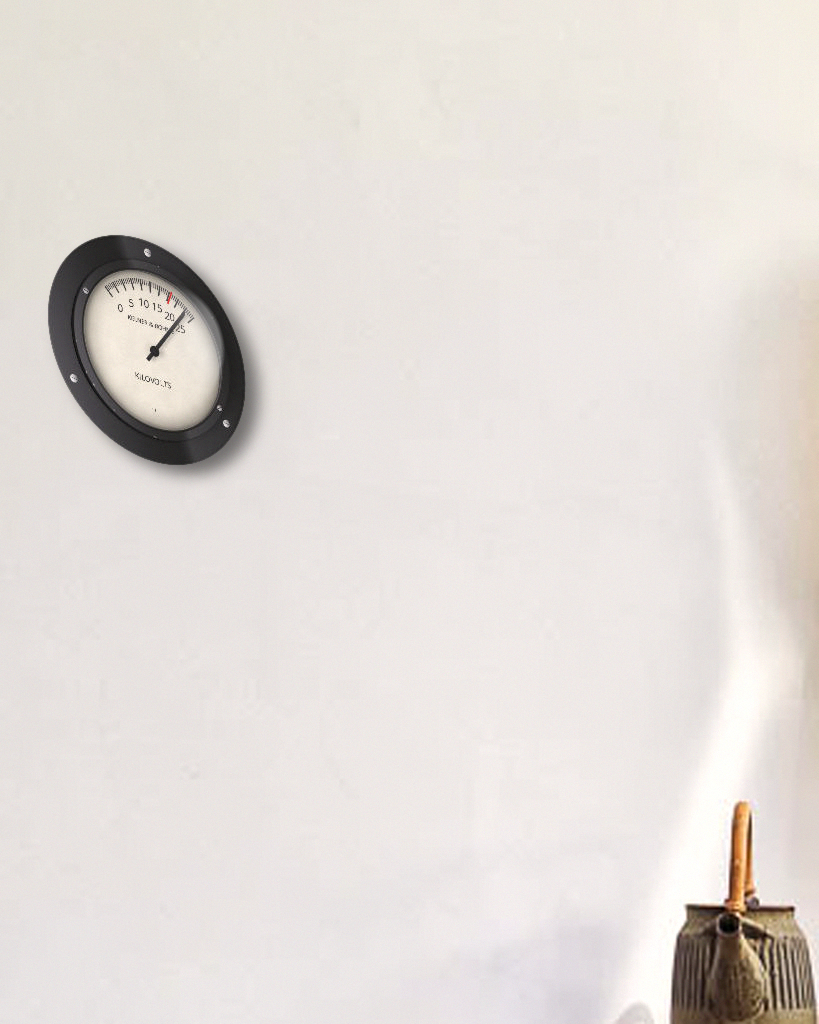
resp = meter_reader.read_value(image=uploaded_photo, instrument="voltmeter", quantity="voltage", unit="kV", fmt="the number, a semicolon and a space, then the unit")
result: 22.5; kV
